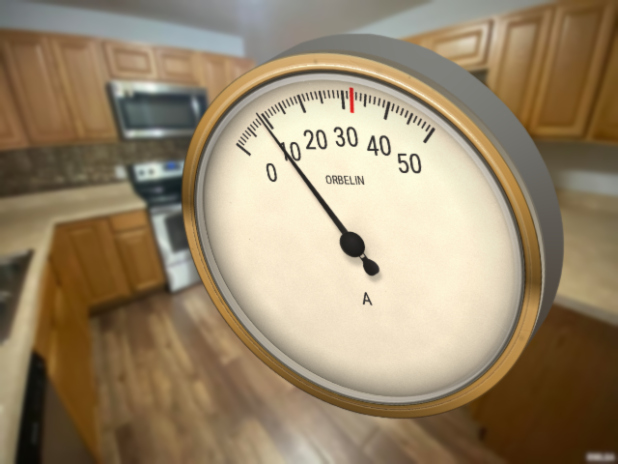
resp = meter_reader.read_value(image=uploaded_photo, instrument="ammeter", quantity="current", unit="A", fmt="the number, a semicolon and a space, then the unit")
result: 10; A
